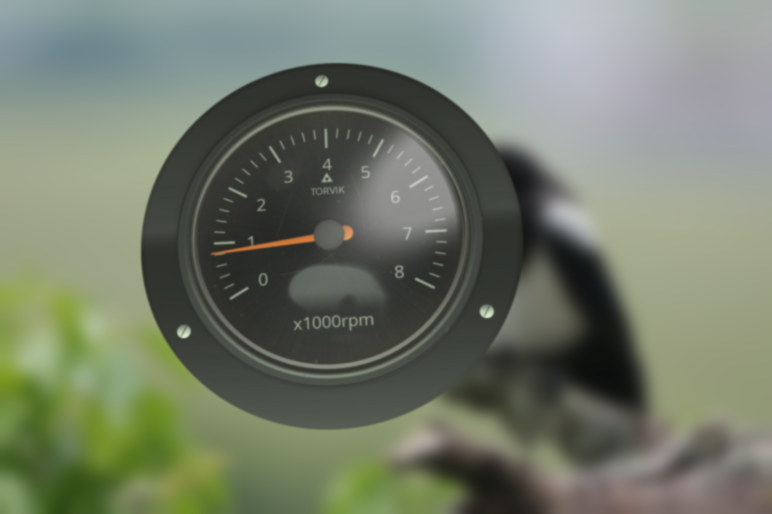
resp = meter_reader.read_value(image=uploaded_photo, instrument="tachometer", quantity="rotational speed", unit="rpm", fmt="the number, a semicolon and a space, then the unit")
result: 800; rpm
